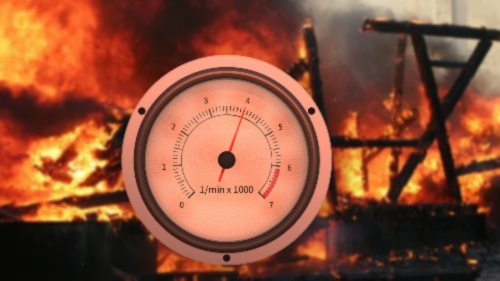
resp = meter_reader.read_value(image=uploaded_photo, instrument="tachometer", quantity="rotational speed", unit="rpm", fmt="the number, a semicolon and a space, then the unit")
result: 4000; rpm
